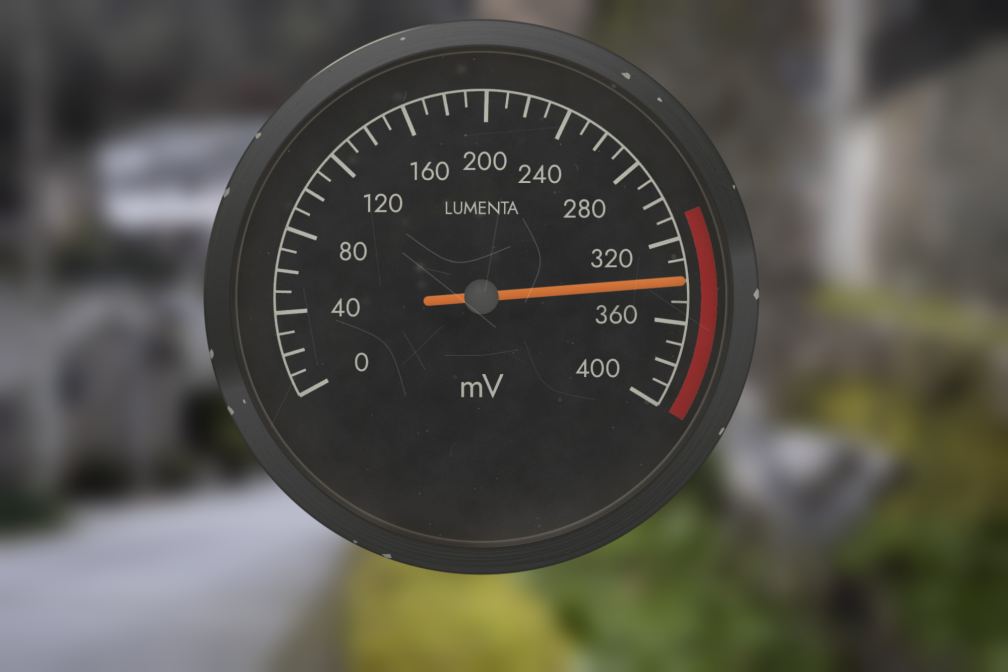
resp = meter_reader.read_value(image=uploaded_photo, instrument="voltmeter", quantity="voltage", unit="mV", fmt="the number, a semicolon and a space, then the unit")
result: 340; mV
